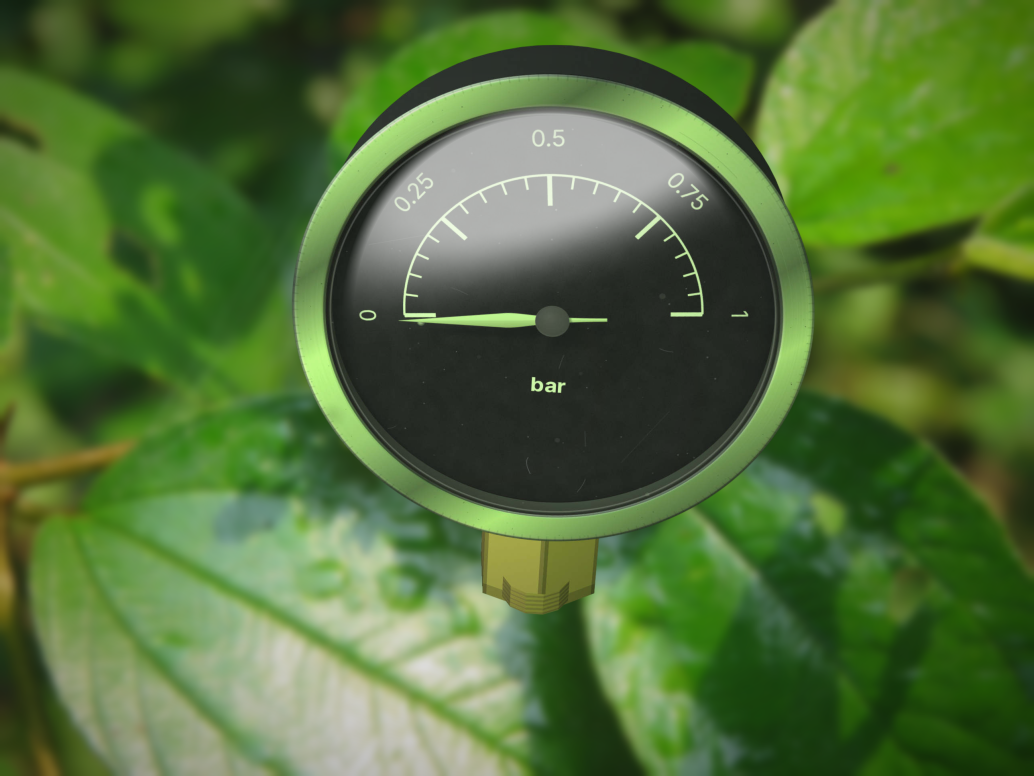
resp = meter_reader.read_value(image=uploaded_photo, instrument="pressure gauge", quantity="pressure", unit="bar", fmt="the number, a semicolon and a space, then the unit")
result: 0; bar
